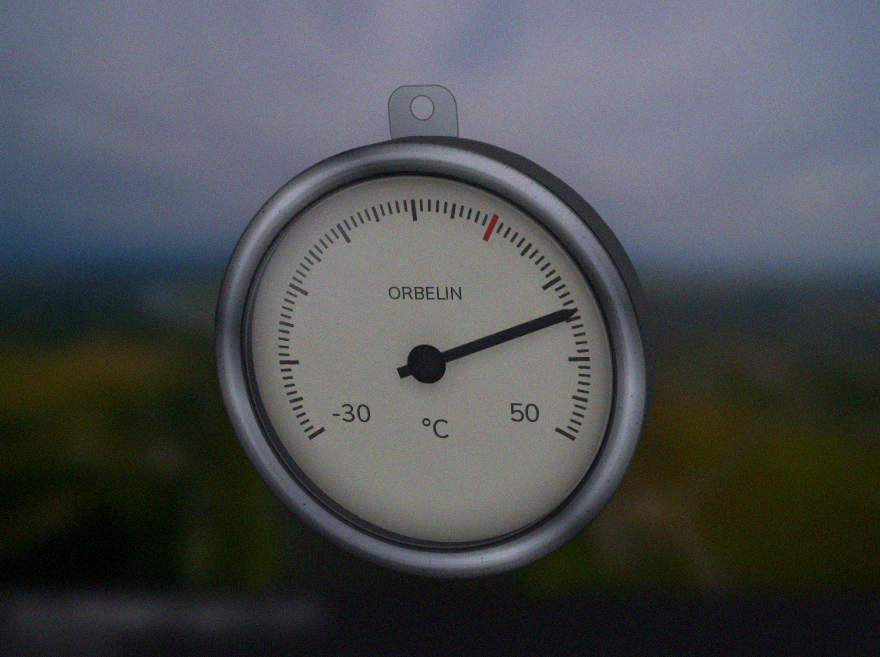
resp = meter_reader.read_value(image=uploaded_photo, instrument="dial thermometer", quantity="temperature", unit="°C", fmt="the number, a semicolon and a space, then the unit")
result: 34; °C
